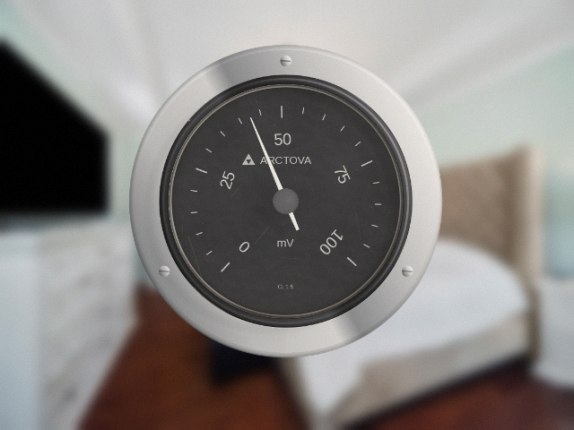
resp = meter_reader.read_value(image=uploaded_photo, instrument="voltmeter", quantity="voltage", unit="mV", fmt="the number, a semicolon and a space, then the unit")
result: 42.5; mV
